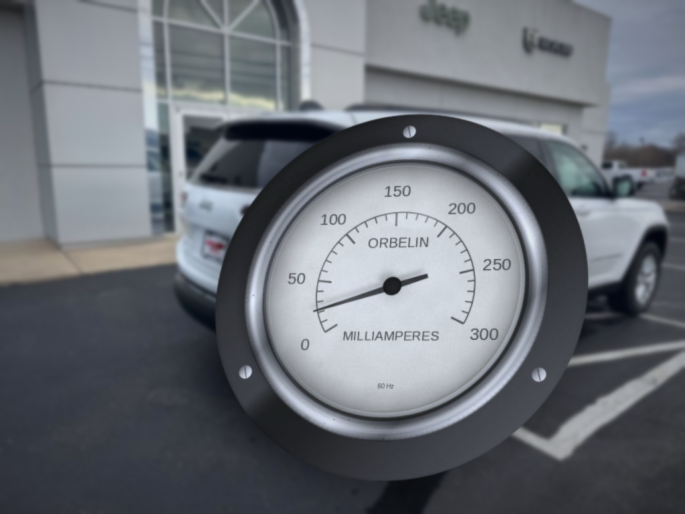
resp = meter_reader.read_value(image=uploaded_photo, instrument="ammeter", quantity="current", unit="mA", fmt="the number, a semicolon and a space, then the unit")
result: 20; mA
